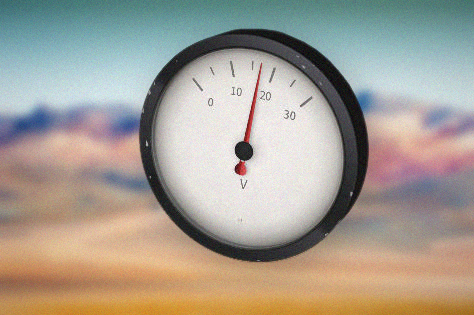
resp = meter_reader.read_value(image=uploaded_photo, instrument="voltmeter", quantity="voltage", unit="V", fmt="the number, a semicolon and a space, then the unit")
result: 17.5; V
